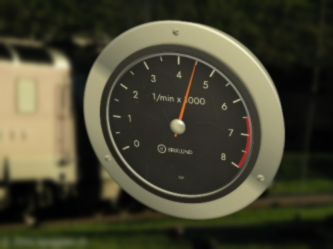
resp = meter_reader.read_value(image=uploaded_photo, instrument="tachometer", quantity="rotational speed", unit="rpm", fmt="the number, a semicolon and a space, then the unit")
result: 4500; rpm
